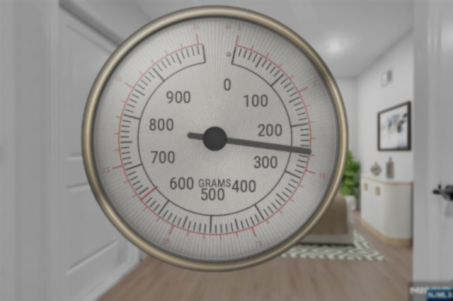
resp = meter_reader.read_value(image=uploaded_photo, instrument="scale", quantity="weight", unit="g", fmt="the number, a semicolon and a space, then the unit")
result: 250; g
